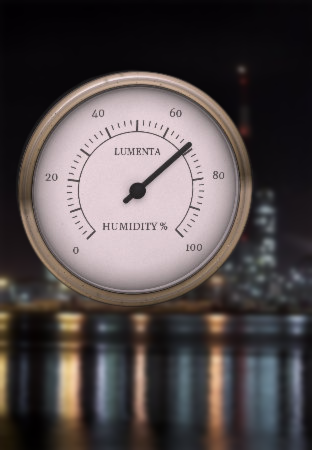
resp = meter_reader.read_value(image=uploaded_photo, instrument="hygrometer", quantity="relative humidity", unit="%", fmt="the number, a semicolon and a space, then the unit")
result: 68; %
